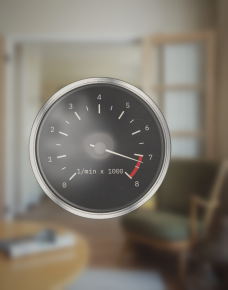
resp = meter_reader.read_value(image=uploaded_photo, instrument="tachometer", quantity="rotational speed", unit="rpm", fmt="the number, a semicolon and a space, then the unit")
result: 7250; rpm
